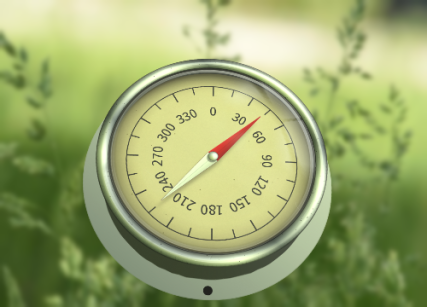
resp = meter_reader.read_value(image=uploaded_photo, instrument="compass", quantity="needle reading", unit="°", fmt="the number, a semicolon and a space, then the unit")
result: 45; °
